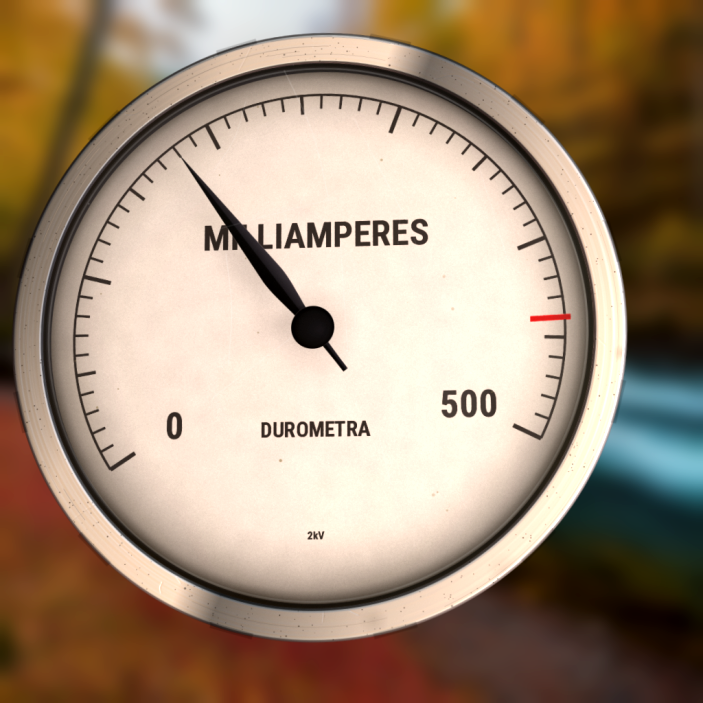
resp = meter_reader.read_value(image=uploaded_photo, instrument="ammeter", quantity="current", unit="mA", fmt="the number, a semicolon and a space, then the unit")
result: 180; mA
